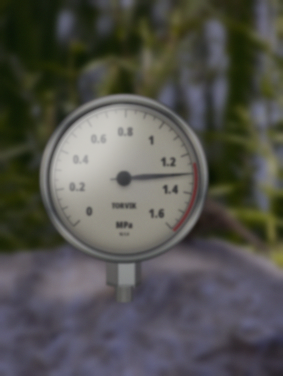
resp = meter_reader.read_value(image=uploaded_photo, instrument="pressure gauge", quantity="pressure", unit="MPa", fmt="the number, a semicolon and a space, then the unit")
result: 1.3; MPa
